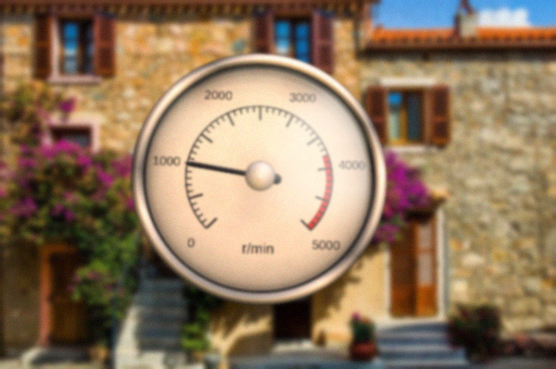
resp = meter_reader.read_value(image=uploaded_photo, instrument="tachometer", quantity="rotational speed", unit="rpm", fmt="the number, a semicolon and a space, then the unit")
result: 1000; rpm
